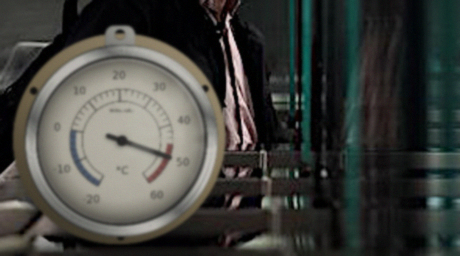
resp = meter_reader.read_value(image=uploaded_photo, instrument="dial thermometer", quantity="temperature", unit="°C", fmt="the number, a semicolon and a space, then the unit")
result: 50; °C
